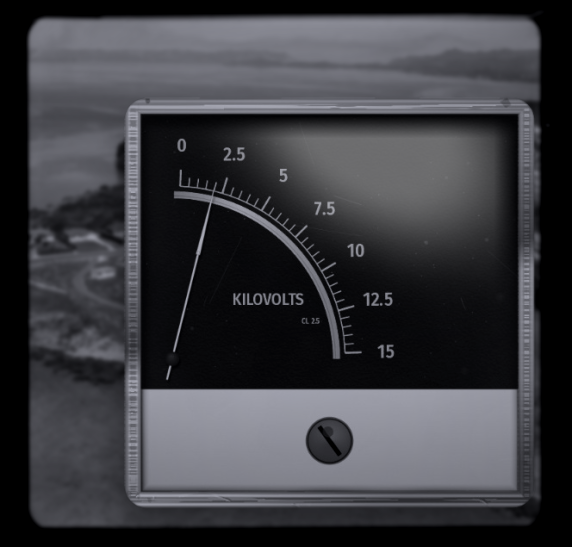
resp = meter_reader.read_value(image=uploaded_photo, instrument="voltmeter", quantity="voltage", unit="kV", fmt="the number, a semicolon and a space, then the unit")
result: 2; kV
